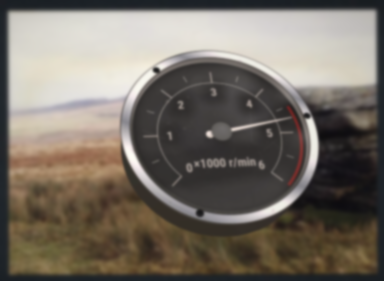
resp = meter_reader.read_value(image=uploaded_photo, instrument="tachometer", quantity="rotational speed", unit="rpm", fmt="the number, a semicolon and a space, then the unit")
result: 4750; rpm
